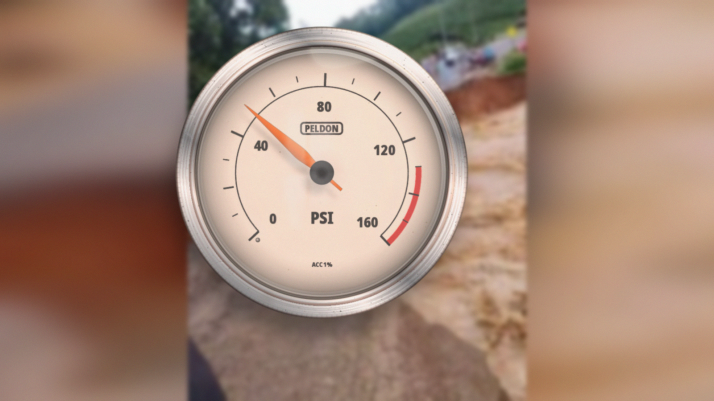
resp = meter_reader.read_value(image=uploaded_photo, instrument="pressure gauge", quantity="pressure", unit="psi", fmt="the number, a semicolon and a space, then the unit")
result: 50; psi
